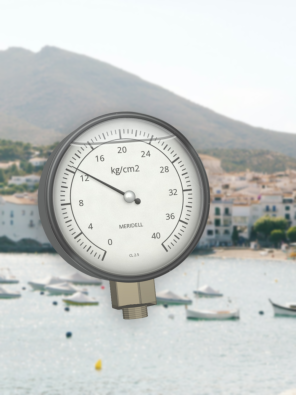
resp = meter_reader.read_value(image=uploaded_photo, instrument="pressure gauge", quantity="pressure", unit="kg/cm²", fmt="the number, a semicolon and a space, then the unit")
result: 12.5; kg/cm²
